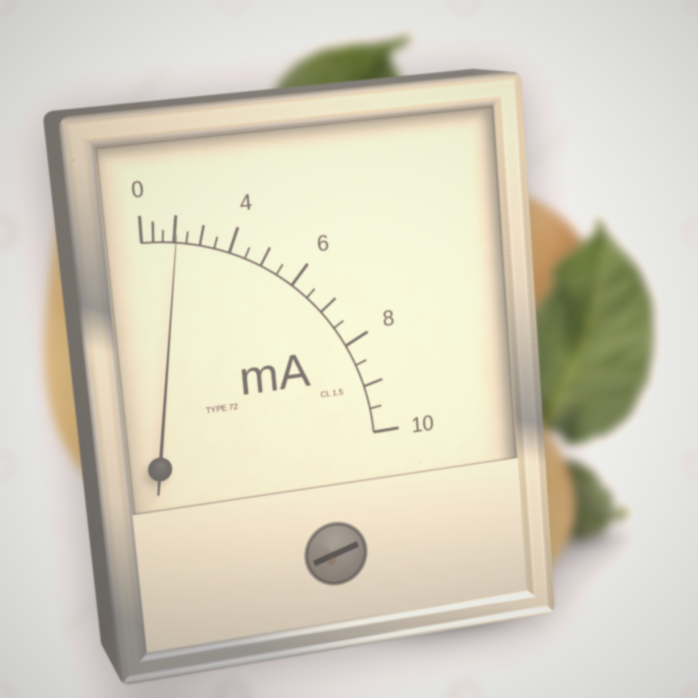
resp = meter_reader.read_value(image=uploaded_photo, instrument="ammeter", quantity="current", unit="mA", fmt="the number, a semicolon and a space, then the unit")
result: 2; mA
